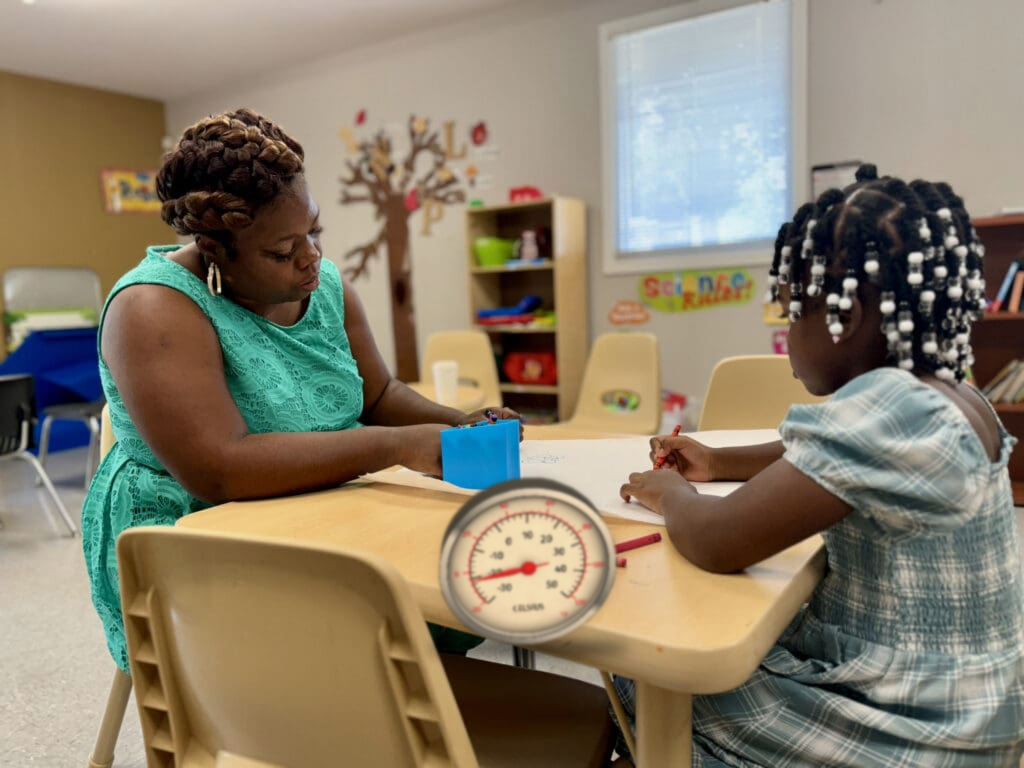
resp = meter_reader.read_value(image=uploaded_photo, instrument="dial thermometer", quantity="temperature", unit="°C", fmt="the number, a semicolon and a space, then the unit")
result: -20; °C
